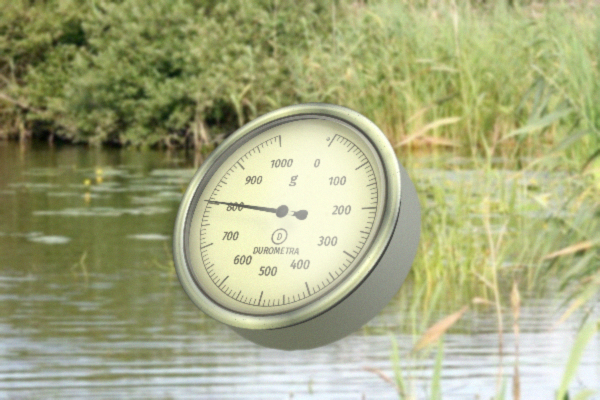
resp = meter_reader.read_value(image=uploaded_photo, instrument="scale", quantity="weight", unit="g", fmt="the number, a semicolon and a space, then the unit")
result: 800; g
